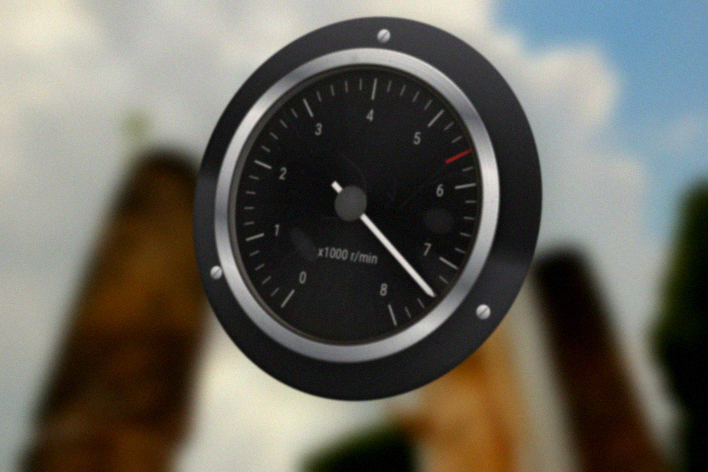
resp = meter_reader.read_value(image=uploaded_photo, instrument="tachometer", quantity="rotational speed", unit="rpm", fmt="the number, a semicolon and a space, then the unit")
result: 7400; rpm
